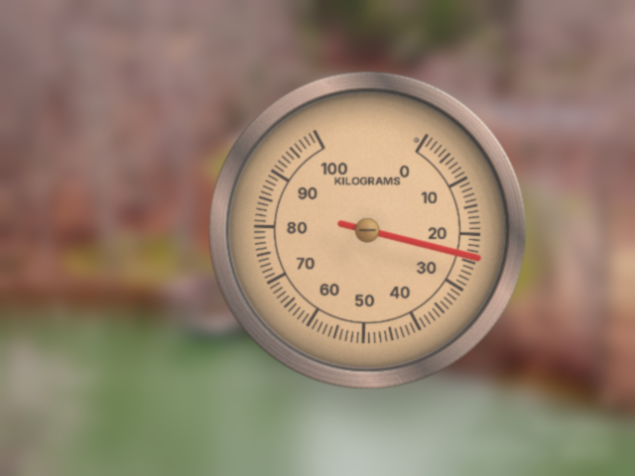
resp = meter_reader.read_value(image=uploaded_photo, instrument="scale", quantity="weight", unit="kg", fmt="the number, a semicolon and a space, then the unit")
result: 24; kg
